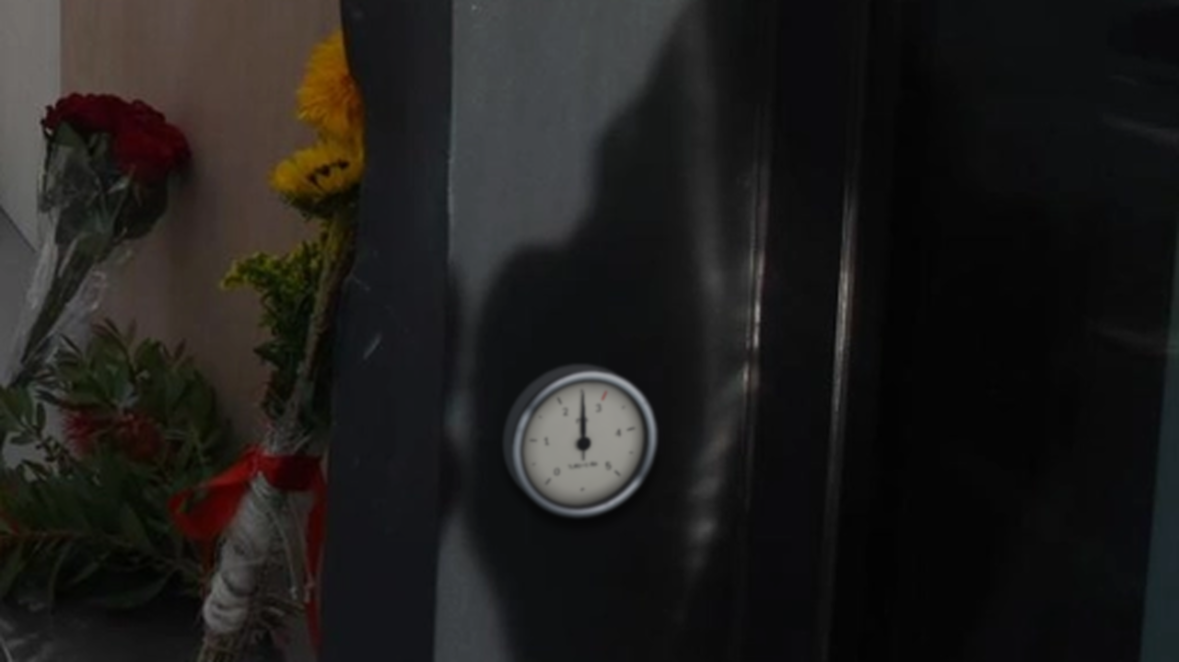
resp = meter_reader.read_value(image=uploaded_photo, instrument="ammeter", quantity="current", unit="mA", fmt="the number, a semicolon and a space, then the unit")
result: 2.5; mA
